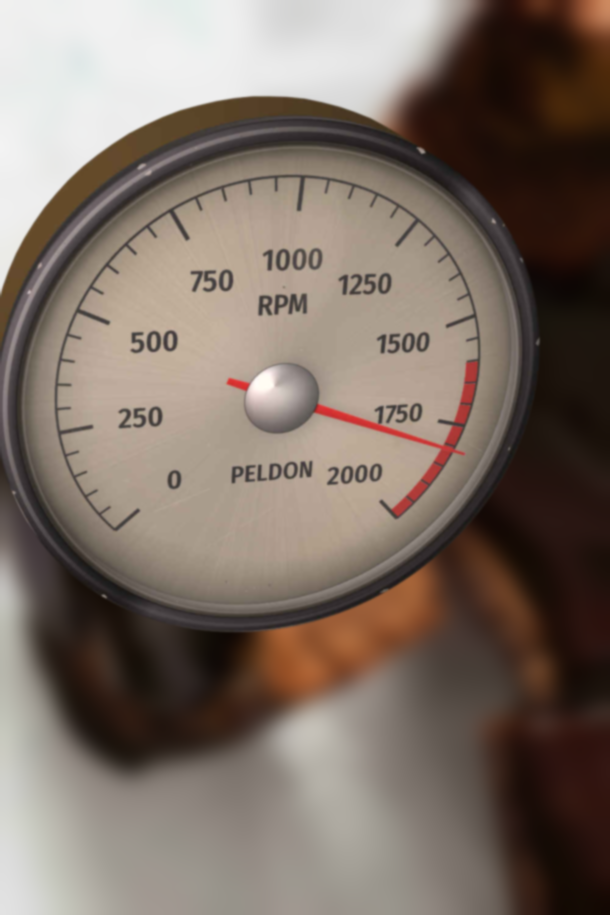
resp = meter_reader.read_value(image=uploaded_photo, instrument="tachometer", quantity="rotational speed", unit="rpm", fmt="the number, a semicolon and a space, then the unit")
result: 1800; rpm
